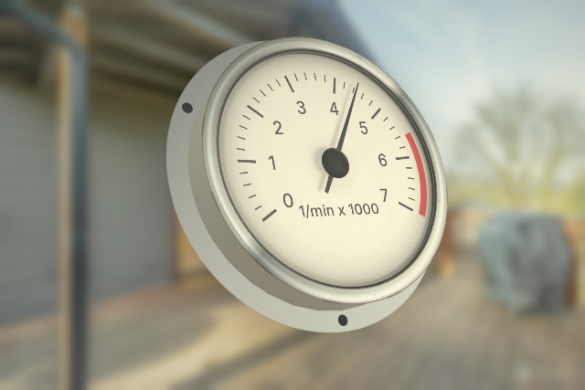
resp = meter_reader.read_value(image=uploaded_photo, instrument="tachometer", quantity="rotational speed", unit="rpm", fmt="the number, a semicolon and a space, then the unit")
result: 4400; rpm
